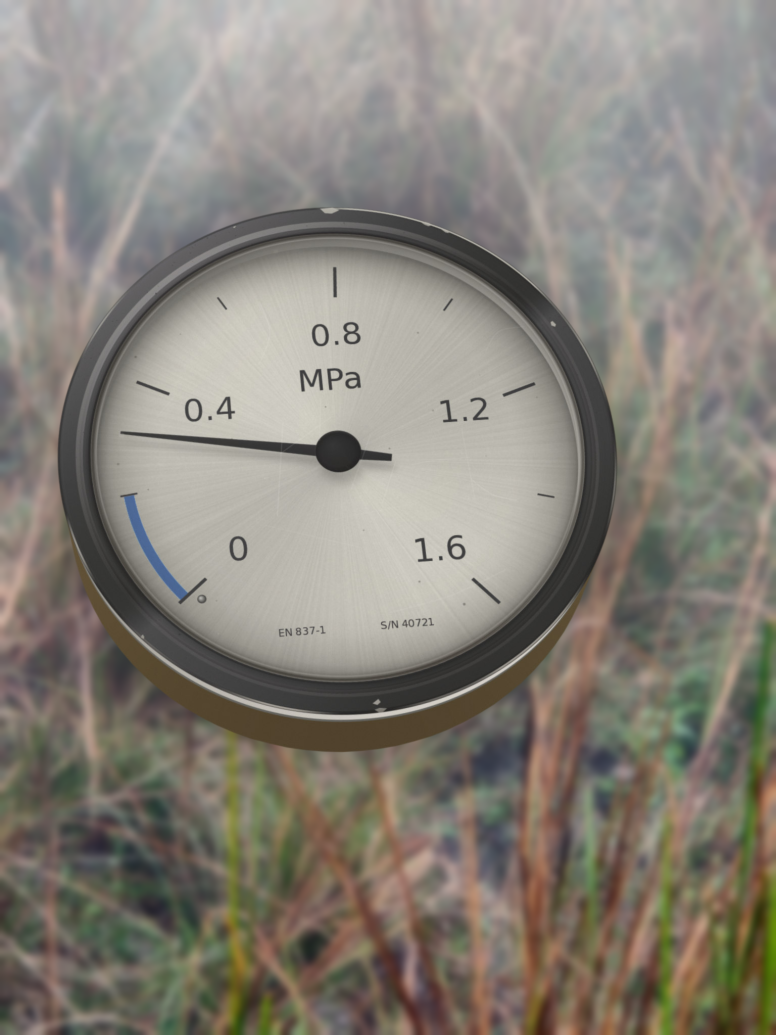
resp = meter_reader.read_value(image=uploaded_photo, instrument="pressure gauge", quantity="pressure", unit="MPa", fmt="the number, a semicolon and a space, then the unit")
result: 0.3; MPa
